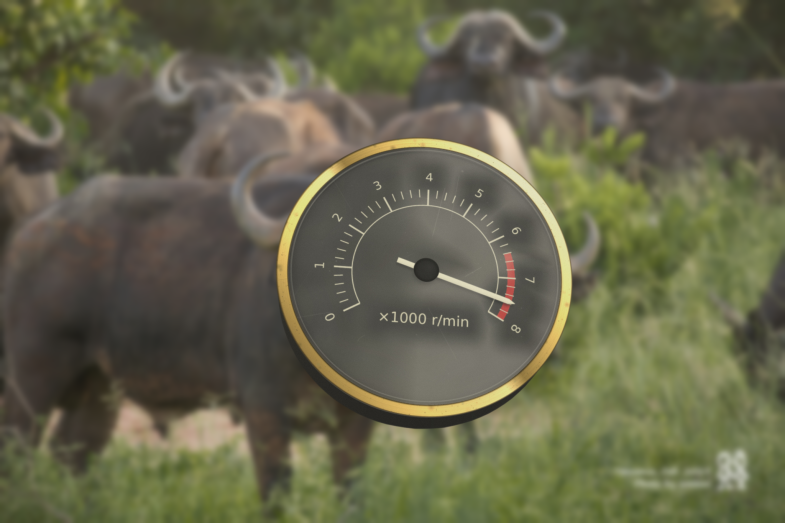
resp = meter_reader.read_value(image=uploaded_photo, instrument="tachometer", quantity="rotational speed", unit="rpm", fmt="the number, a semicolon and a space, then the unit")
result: 7600; rpm
